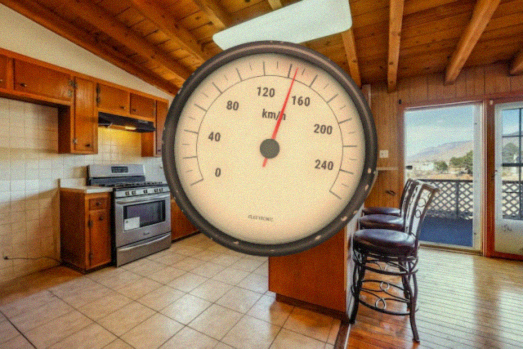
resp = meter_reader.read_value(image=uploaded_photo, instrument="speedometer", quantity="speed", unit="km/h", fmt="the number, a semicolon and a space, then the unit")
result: 145; km/h
